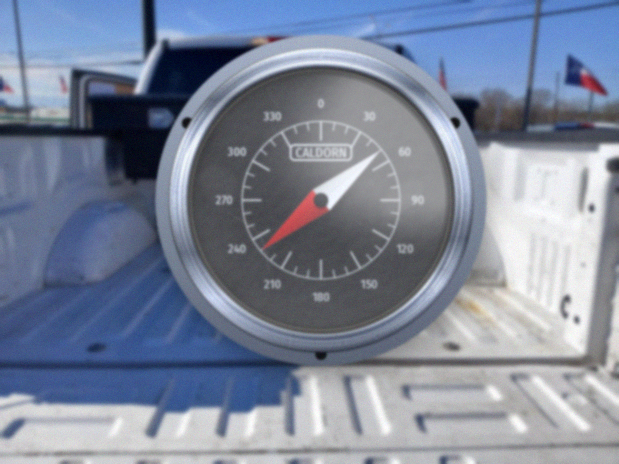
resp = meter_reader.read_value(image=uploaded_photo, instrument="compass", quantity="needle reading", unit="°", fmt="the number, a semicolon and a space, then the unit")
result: 230; °
